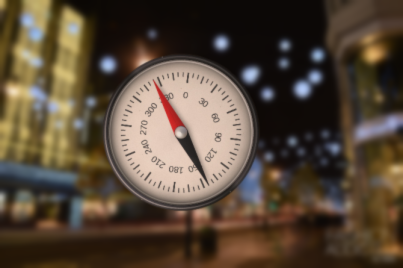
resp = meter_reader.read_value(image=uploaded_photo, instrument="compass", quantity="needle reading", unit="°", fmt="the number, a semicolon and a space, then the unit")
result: 325; °
